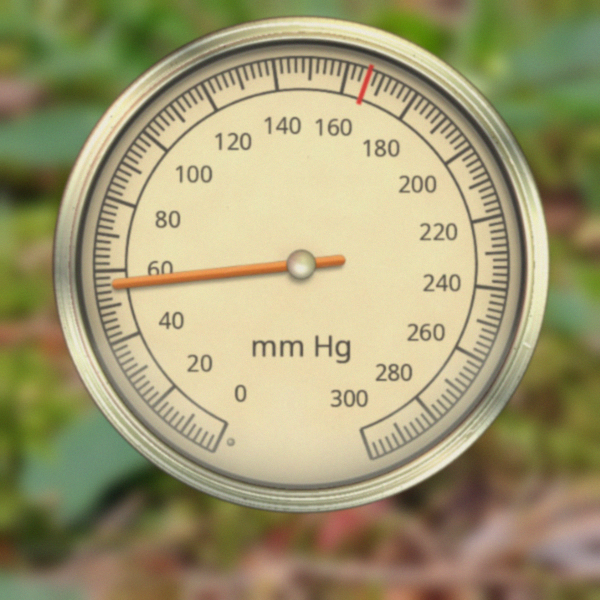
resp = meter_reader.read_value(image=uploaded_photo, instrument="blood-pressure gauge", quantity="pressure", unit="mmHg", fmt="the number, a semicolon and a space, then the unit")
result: 56; mmHg
